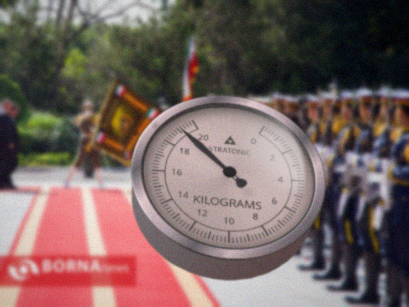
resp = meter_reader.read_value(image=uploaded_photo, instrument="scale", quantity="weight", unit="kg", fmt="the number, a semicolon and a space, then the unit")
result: 19; kg
